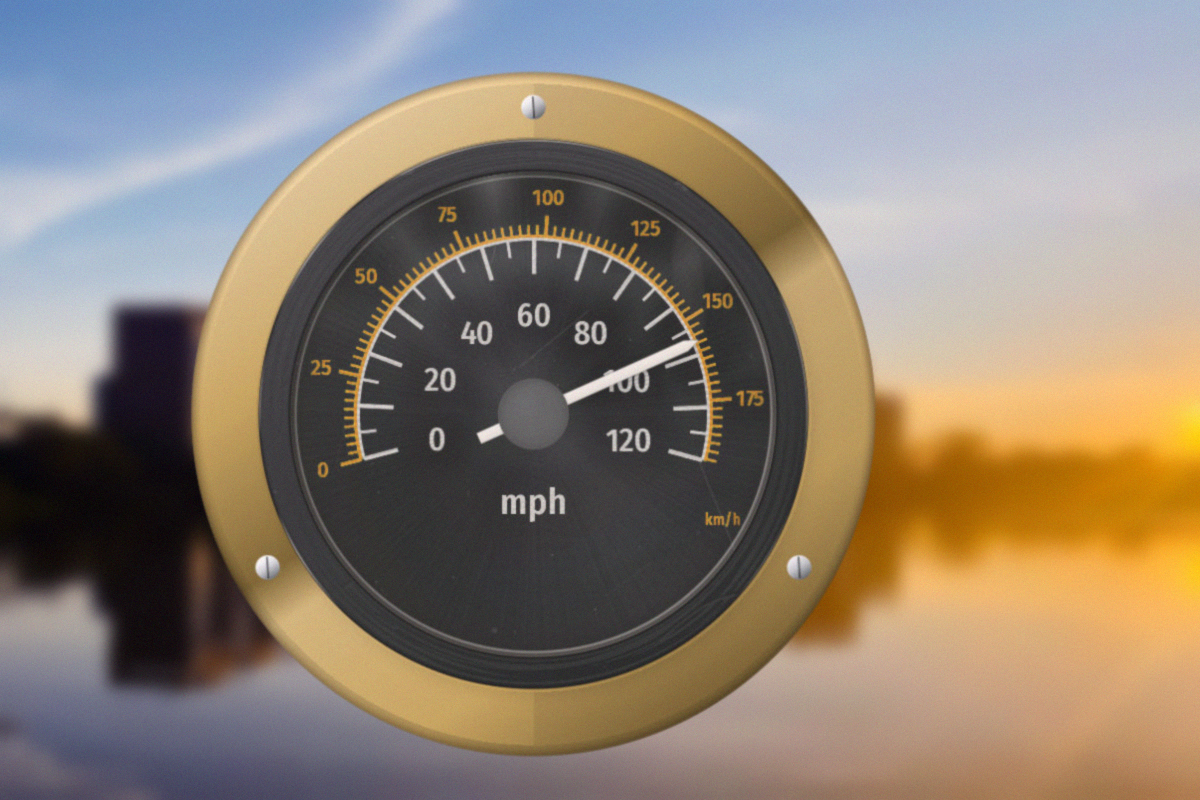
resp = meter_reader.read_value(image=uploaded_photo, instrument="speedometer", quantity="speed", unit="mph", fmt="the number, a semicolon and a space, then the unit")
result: 97.5; mph
